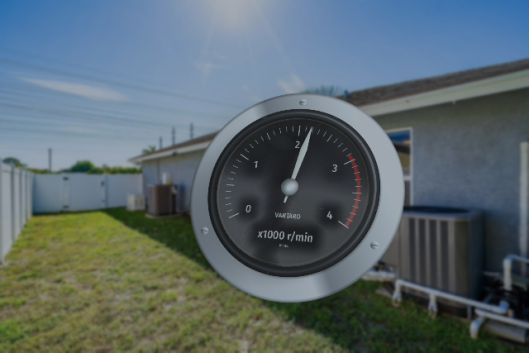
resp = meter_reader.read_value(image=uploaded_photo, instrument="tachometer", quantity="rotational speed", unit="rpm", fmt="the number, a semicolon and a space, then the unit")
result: 2200; rpm
